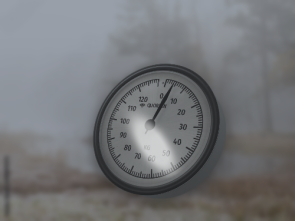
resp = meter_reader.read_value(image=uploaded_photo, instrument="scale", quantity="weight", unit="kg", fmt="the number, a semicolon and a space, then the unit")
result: 5; kg
